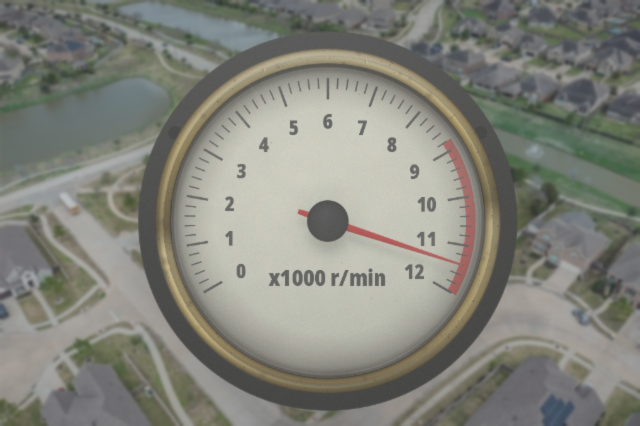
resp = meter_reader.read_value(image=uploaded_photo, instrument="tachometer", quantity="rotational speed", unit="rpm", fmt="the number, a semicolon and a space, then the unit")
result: 11400; rpm
